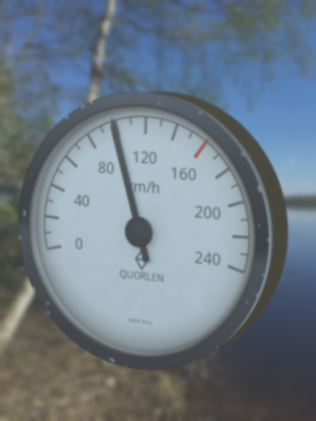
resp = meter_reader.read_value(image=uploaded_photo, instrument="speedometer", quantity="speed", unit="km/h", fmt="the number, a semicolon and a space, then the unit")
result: 100; km/h
